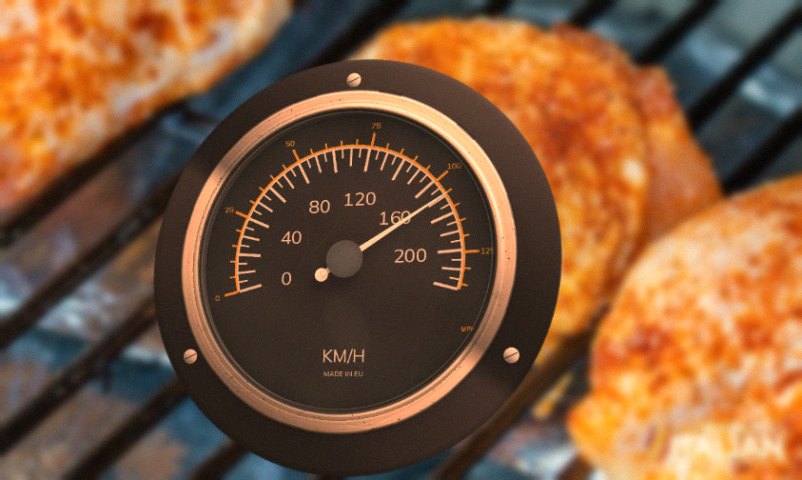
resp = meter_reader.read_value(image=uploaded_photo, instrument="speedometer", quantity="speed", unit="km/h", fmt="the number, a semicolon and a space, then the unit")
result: 170; km/h
